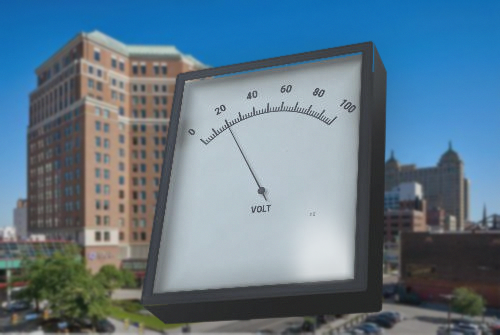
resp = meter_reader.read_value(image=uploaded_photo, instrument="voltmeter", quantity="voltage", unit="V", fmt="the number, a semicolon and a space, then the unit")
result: 20; V
